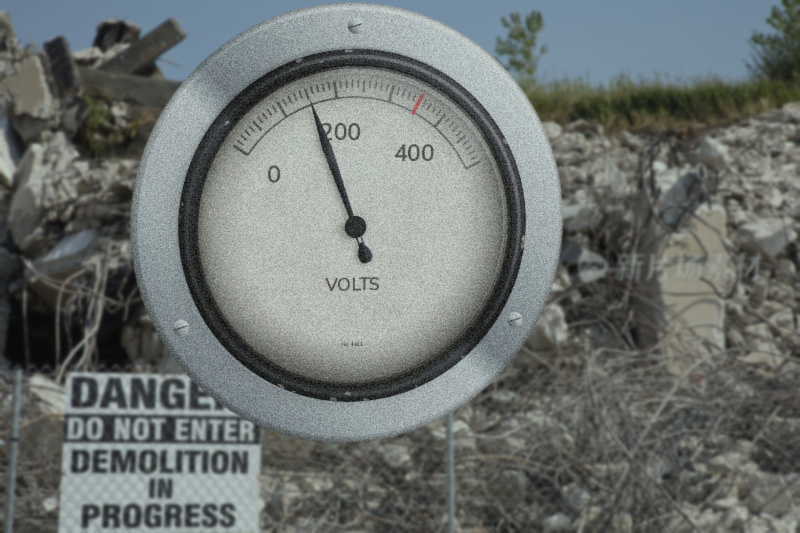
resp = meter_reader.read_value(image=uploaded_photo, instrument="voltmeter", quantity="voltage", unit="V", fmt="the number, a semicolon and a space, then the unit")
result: 150; V
